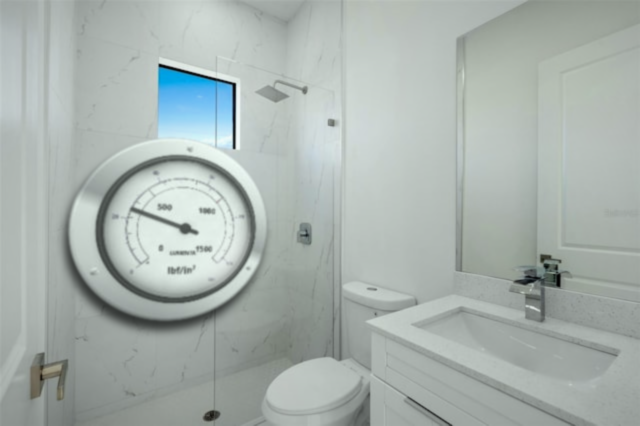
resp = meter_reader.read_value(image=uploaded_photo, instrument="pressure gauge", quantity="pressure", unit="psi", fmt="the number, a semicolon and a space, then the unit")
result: 350; psi
